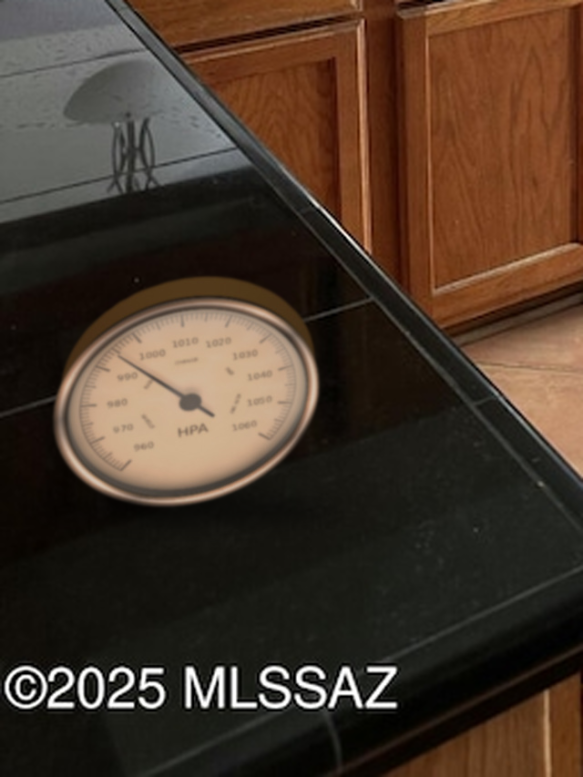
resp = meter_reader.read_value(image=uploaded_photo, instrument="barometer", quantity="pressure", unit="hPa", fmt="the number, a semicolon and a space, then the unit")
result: 995; hPa
